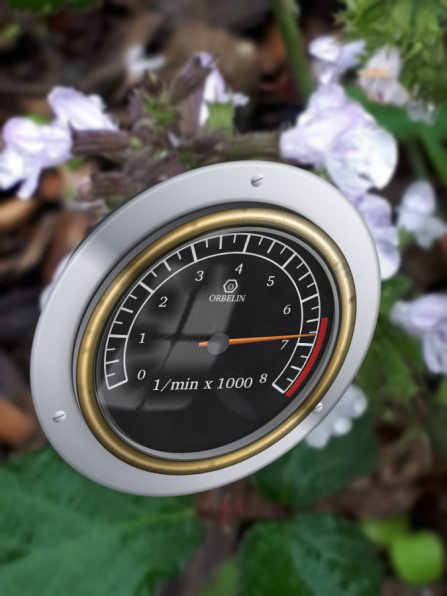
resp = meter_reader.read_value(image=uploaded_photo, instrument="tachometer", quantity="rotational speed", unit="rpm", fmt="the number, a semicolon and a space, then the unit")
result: 6750; rpm
